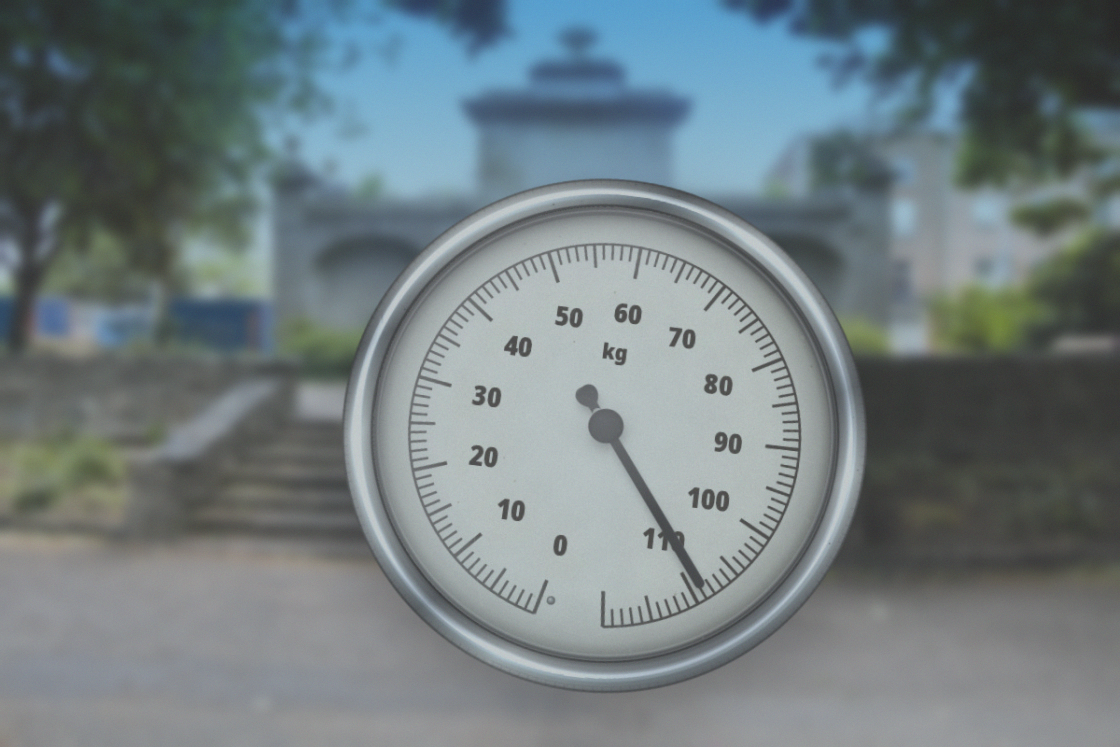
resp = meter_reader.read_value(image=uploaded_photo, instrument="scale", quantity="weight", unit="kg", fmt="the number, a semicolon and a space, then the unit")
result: 109; kg
